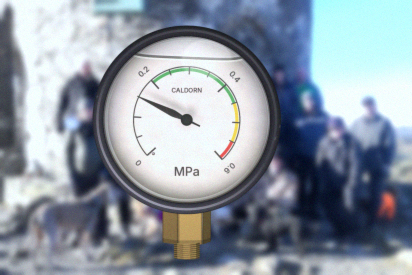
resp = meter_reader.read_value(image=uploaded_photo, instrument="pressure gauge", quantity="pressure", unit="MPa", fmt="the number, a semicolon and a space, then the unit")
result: 0.15; MPa
